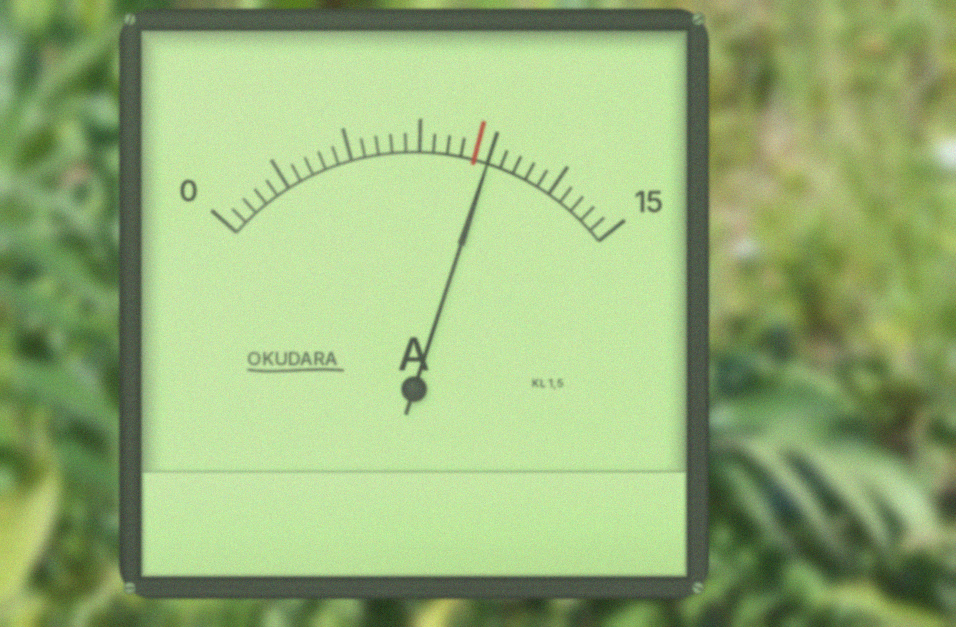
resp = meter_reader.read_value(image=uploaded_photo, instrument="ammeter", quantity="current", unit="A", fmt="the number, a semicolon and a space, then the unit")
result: 10; A
